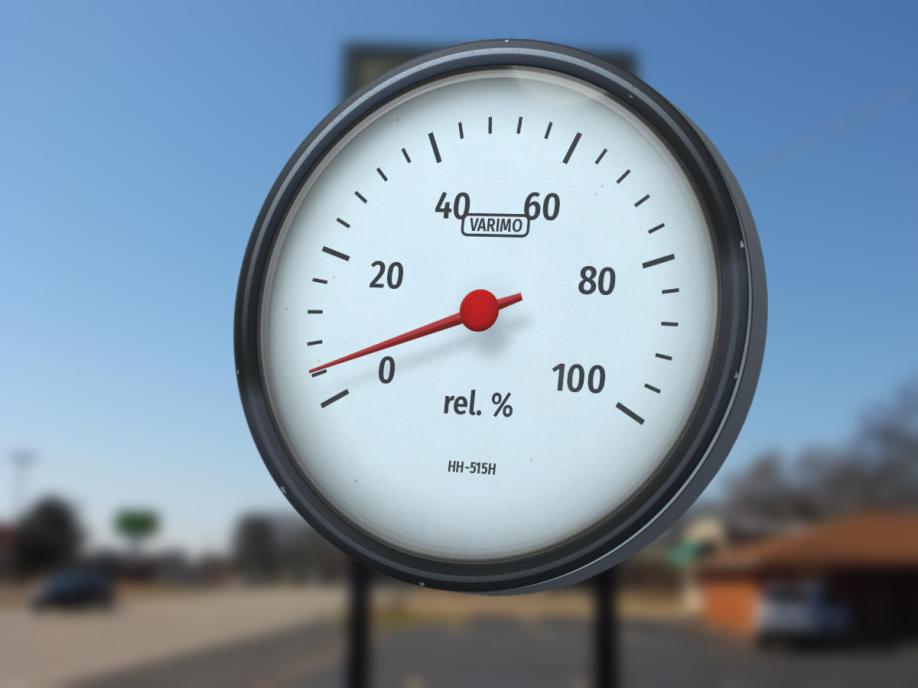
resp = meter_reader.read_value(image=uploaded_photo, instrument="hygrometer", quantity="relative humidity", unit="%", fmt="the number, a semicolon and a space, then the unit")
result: 4; %
